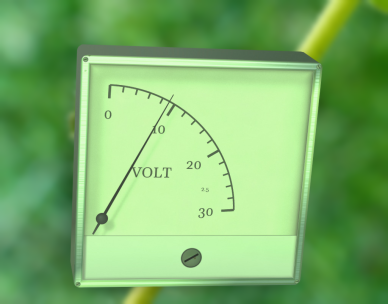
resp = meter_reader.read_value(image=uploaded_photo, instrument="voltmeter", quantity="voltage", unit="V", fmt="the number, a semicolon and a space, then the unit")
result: 9; V
